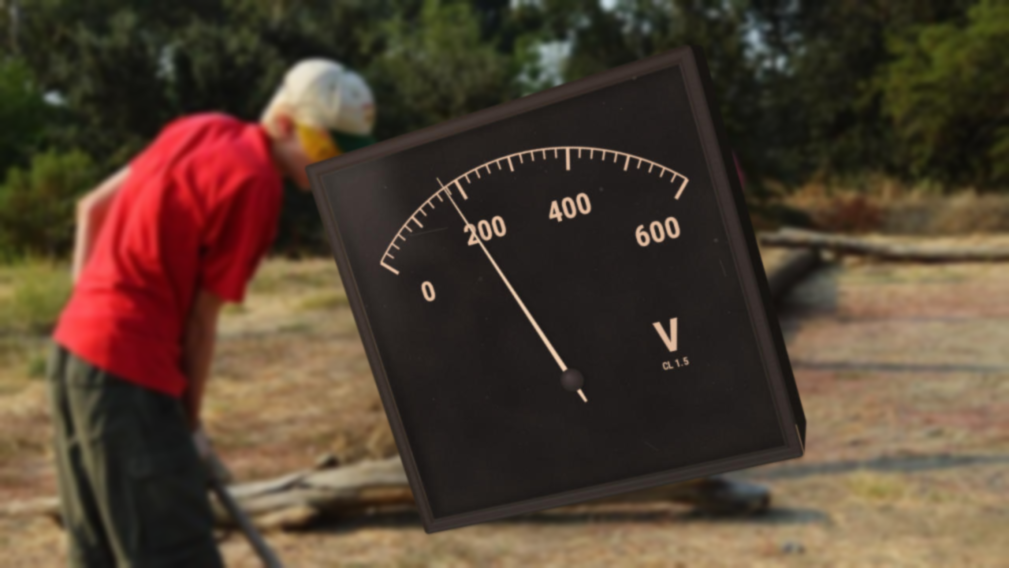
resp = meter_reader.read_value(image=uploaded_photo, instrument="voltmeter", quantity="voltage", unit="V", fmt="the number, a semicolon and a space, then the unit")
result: 180; V
